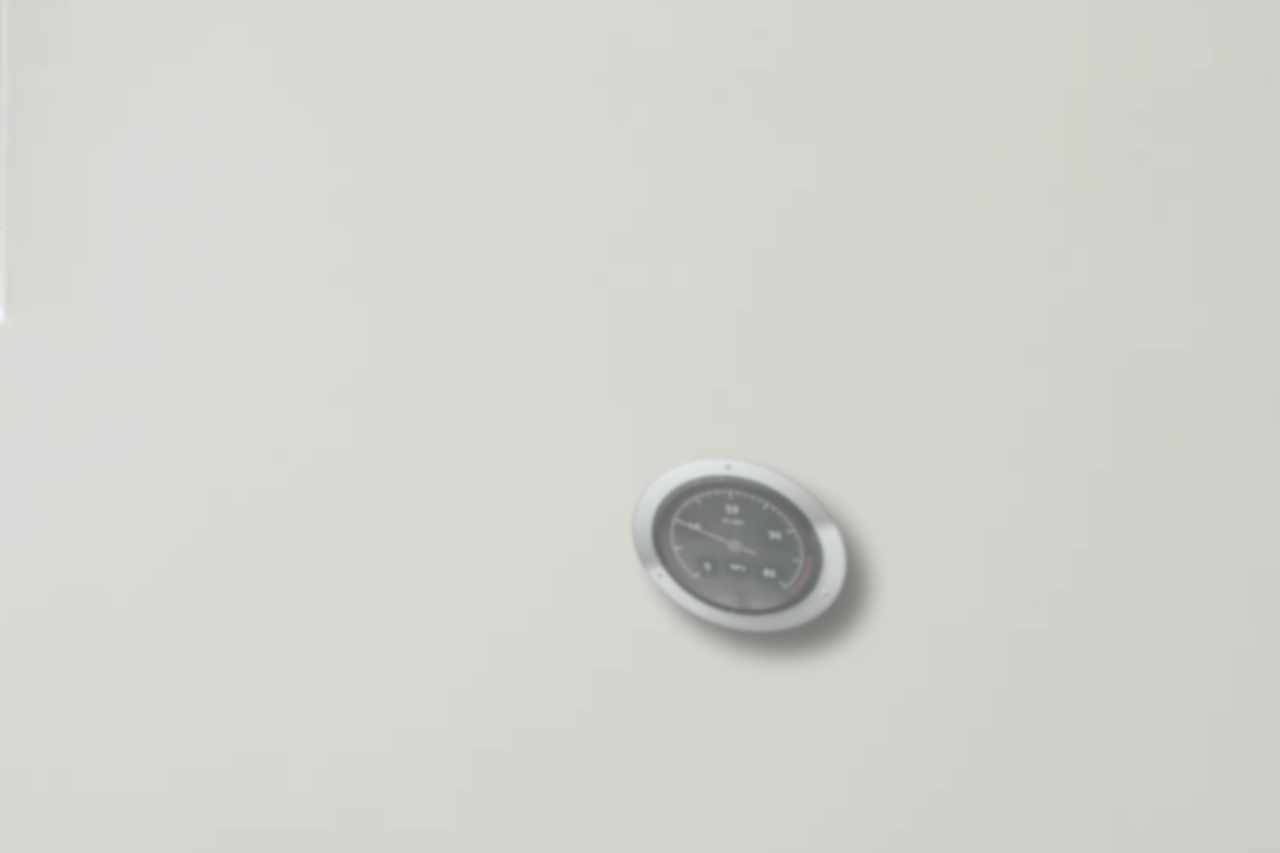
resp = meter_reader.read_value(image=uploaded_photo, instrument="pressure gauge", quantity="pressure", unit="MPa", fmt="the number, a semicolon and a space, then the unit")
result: 10; MPa
